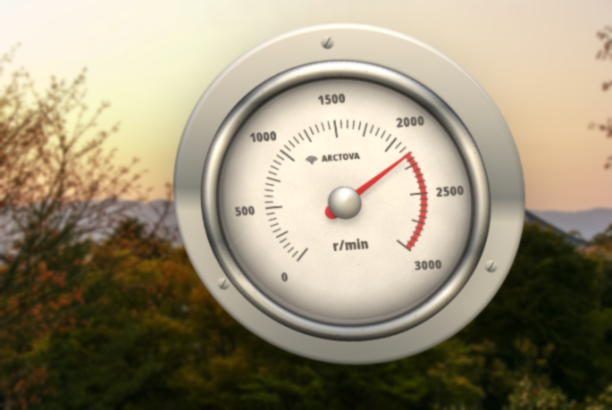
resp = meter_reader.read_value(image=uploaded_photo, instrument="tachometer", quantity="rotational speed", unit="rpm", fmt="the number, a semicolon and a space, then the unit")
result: 2150; rpm
